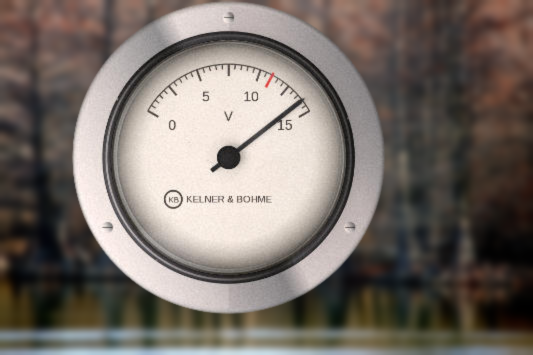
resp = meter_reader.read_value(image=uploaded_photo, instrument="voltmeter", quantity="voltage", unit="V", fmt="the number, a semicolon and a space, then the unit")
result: 14; V
